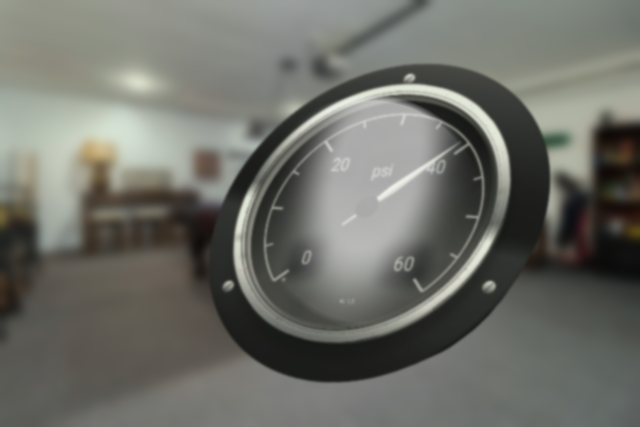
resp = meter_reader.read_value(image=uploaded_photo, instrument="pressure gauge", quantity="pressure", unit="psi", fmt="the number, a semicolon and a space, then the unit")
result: 40; psi
